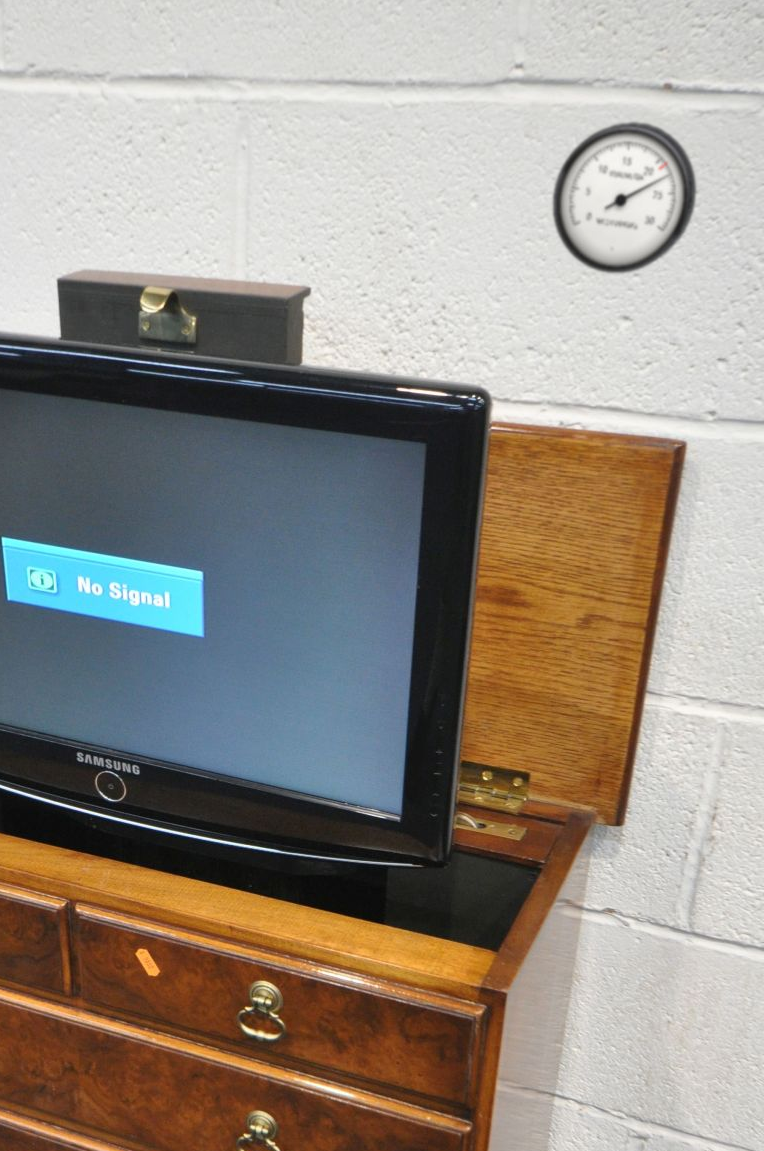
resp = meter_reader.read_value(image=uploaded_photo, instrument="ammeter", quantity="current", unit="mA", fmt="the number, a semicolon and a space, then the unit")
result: 22.5; mA
